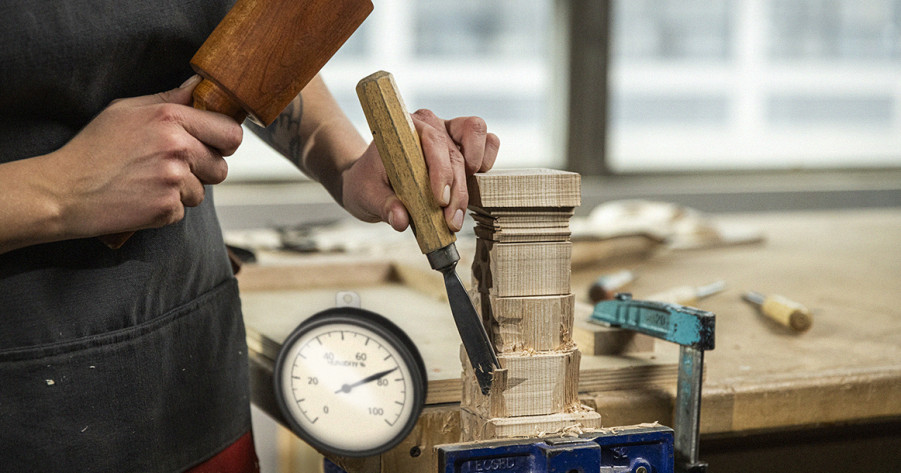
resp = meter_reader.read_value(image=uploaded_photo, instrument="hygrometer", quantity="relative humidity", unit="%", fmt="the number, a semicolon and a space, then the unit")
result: 75; %
